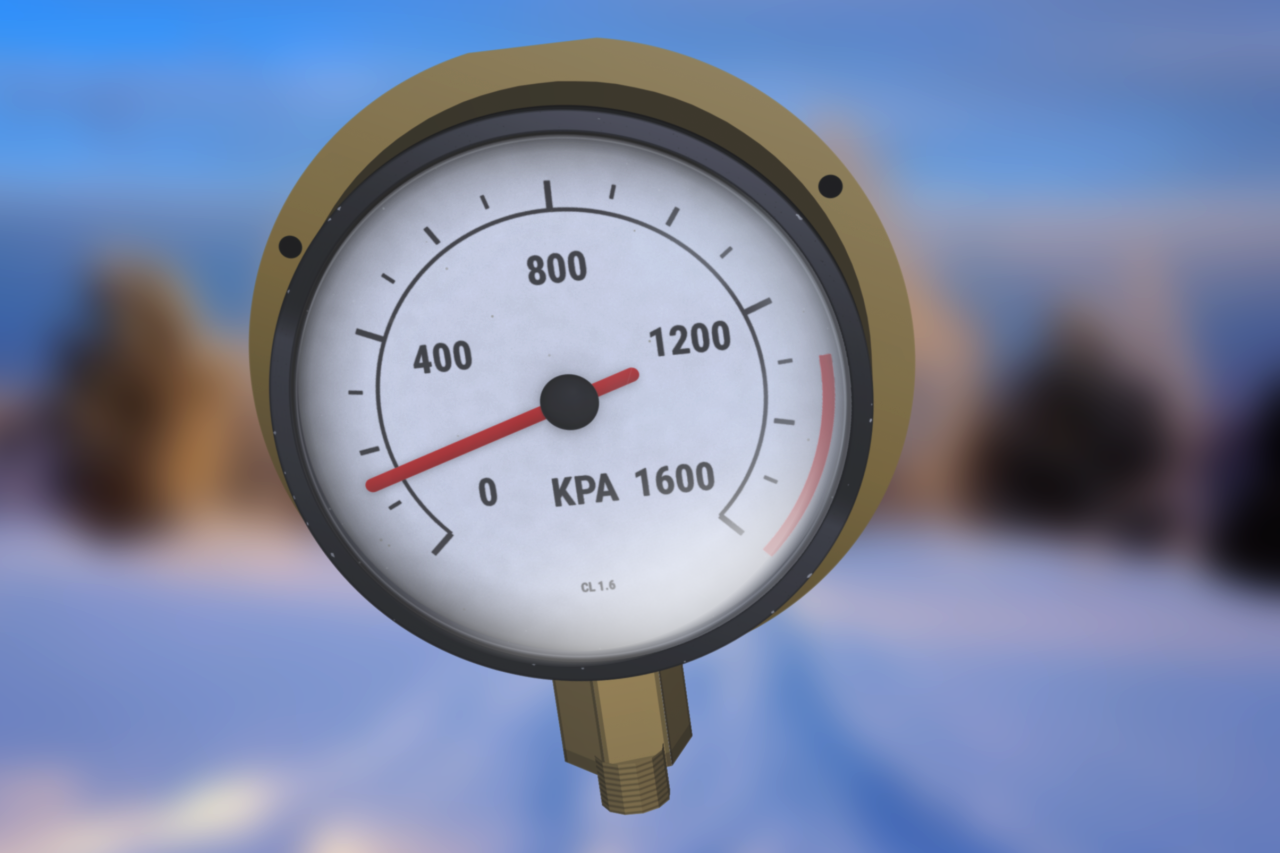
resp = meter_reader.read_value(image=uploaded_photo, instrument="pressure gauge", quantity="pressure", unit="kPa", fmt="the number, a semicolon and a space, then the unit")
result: 150; kPa
